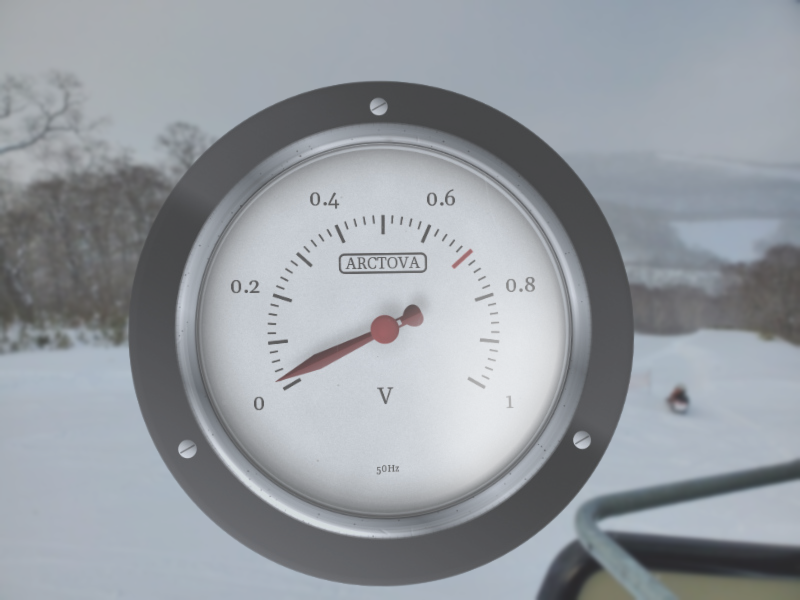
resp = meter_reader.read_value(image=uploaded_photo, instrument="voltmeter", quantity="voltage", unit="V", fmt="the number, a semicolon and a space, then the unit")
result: 0.02; V
